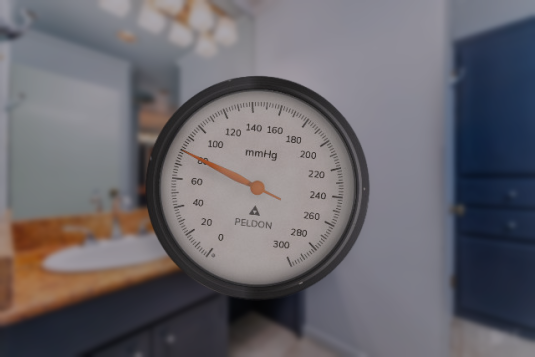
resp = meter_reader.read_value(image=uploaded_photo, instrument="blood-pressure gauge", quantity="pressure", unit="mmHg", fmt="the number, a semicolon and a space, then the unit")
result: 80; mmHg
